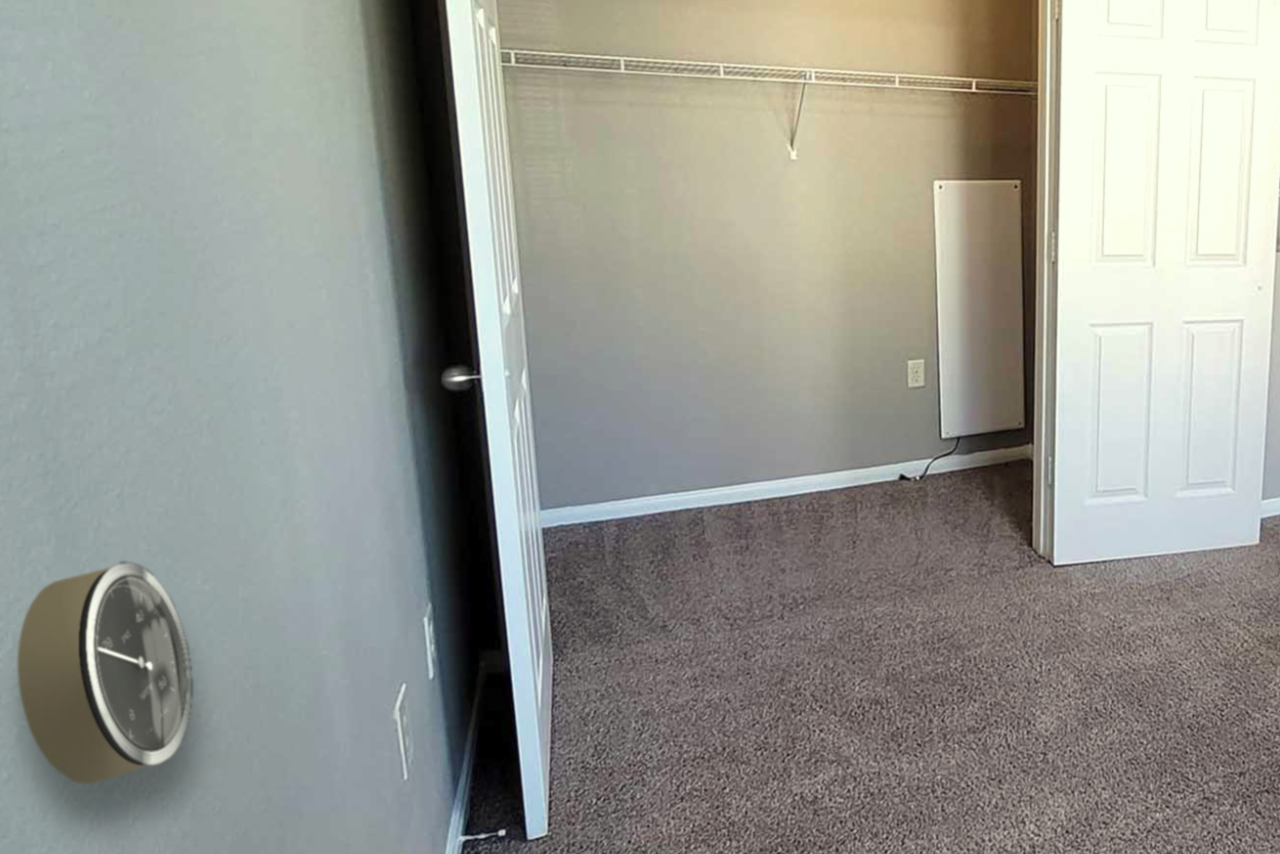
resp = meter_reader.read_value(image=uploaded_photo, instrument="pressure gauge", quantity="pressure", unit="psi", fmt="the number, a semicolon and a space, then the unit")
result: 17.5; psi
